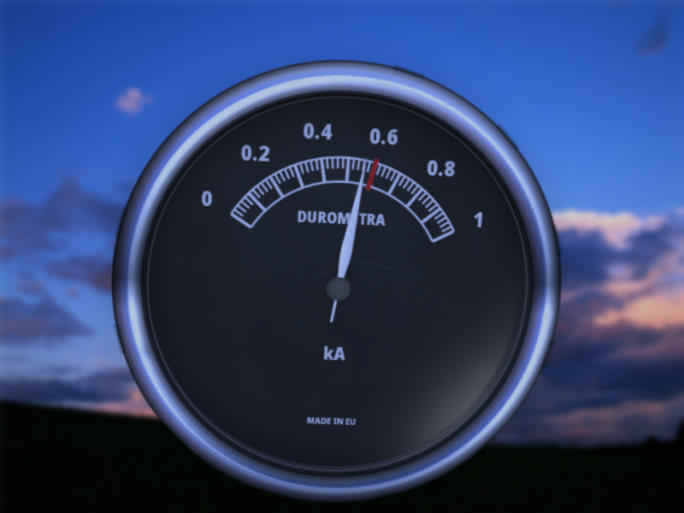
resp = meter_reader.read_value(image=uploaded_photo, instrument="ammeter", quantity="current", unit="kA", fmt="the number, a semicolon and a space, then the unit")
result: 0.56; kA
